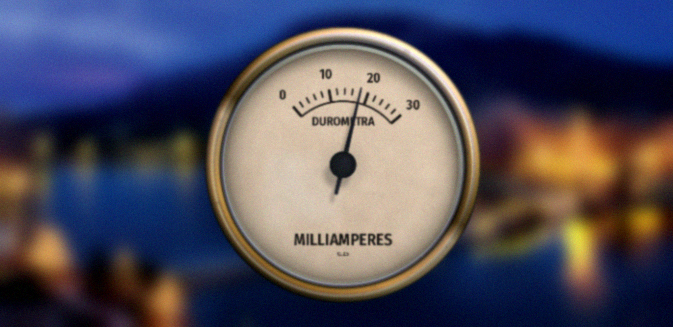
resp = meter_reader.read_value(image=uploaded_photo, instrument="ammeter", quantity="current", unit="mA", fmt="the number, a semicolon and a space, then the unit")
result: 18; mA
